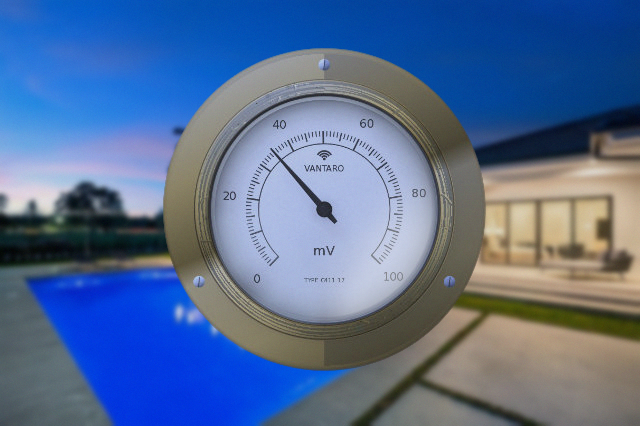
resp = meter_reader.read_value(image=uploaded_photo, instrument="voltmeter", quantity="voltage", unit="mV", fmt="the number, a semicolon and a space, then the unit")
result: 35; mV
